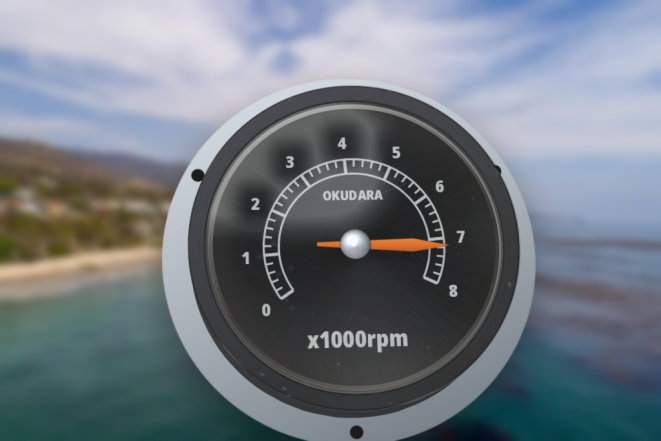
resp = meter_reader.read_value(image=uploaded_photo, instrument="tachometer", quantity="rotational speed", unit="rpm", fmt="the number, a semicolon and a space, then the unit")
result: 7200; rpm
